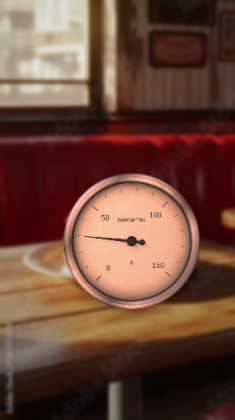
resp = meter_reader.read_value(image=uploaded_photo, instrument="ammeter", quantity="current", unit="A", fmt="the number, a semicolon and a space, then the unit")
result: 30; A
